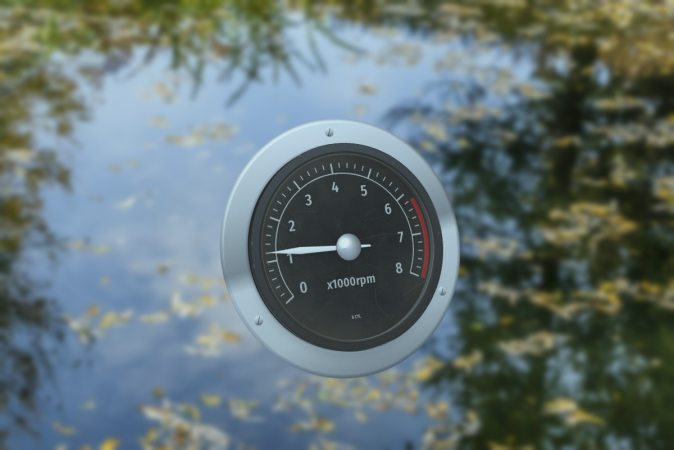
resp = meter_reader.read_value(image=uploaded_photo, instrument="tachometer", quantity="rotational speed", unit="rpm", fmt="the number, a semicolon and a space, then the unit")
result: 1200; rpm
